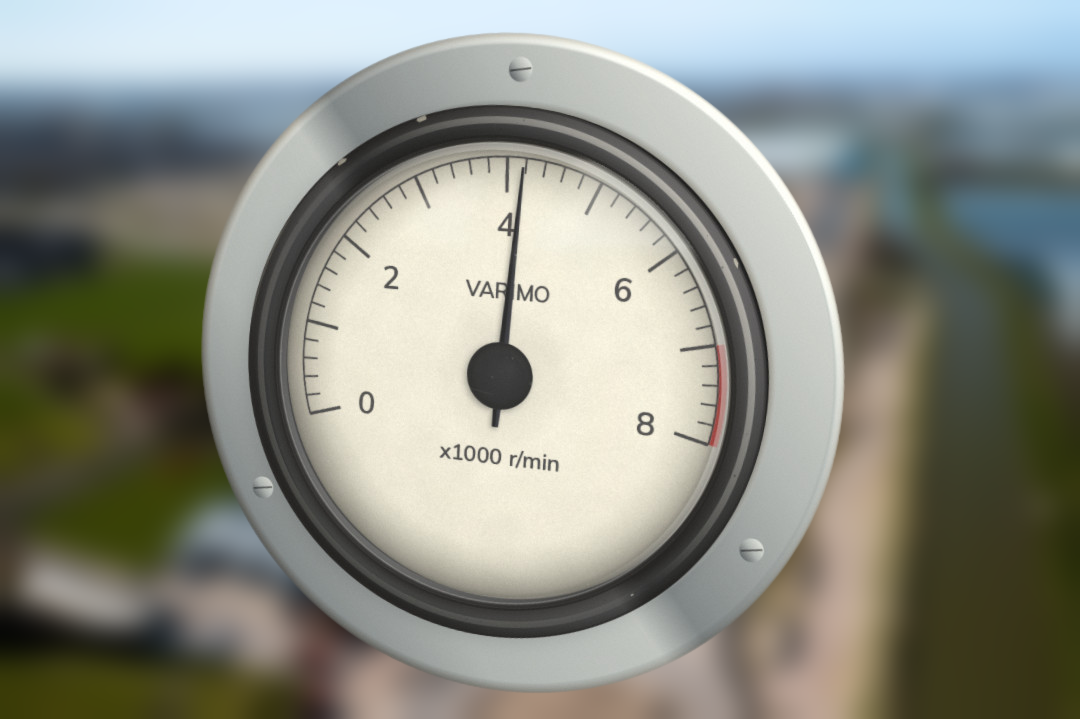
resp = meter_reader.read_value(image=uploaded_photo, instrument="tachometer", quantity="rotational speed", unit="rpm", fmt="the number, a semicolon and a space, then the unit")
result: 4200; rpm
